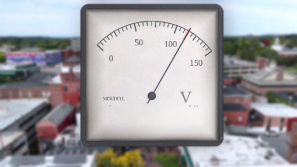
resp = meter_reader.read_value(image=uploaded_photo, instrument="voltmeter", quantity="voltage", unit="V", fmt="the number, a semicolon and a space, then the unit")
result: 115; V
